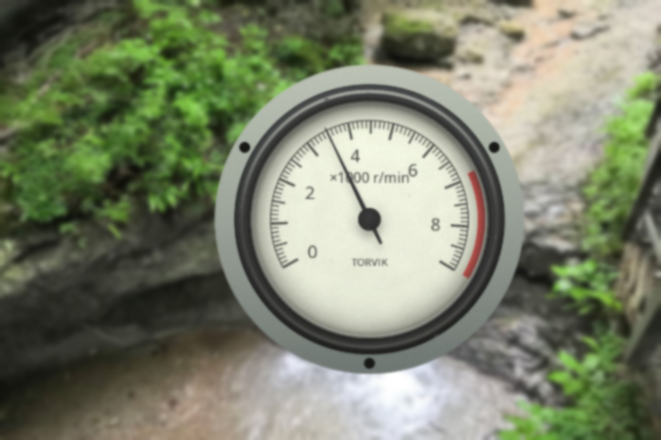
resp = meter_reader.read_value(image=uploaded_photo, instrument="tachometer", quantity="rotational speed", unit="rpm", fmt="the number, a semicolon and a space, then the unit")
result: 3500; rpm
